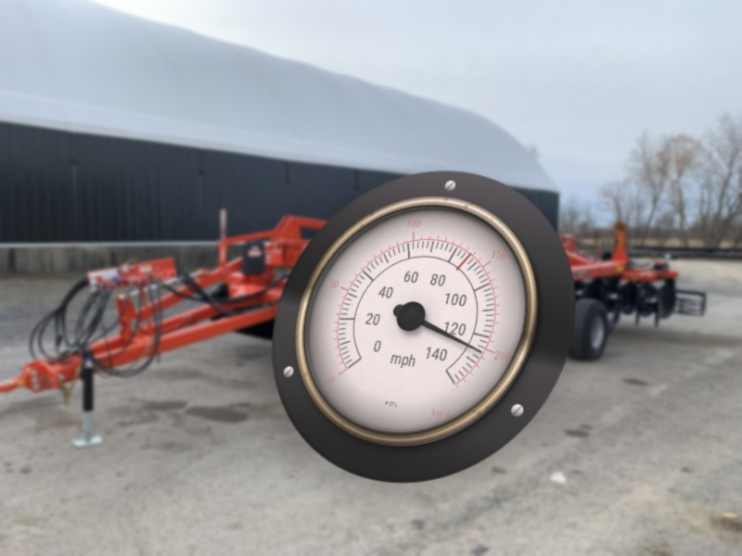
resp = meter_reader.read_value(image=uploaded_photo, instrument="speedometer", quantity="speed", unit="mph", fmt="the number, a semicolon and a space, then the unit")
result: 126; mph
